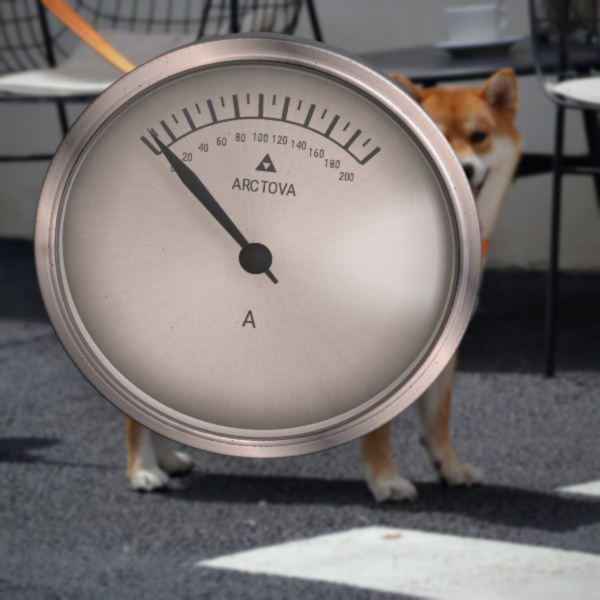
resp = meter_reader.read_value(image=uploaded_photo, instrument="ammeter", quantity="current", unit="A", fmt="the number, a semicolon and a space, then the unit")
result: 10; A
